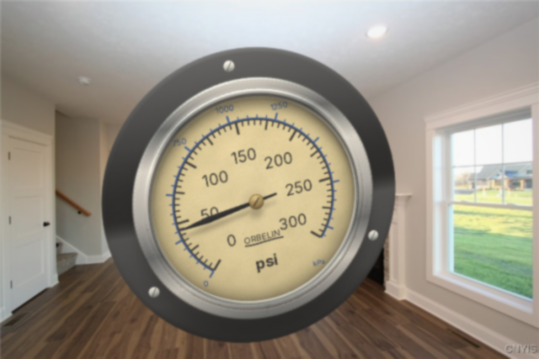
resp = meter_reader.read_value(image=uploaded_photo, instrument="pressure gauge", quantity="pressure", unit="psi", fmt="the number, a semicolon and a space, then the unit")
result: 45; psi
